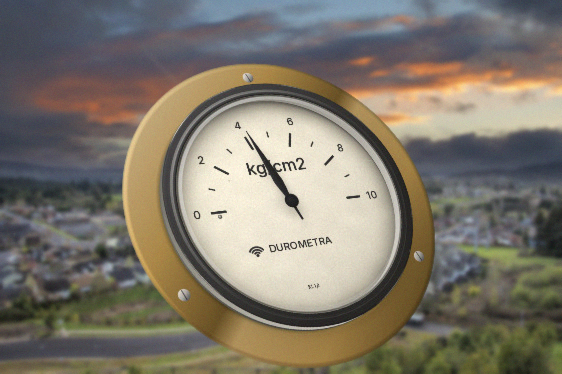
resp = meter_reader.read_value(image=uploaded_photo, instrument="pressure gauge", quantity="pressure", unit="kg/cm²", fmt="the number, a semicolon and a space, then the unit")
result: 4; kg/cm²
